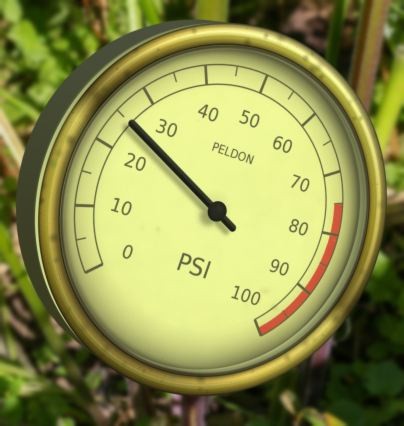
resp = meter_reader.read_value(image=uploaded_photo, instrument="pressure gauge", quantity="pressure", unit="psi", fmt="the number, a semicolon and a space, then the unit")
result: 25; psi
